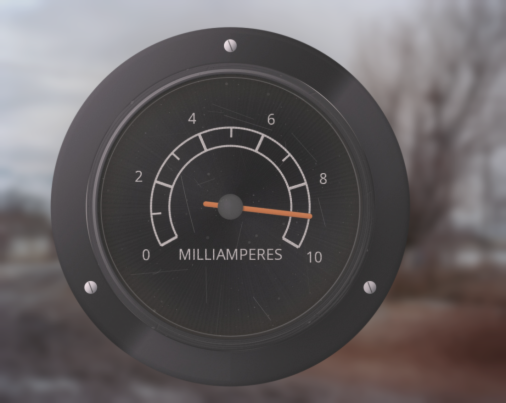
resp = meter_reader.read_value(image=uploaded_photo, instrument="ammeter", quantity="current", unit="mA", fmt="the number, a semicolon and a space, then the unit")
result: 9; mA
